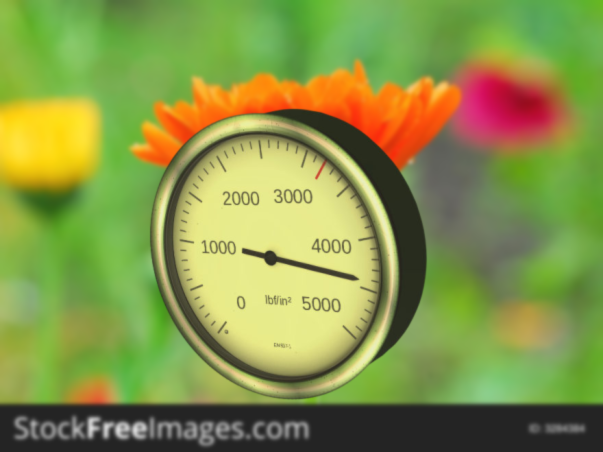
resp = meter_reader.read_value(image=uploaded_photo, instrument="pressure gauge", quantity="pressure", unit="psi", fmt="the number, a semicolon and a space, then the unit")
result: 4400; psi
